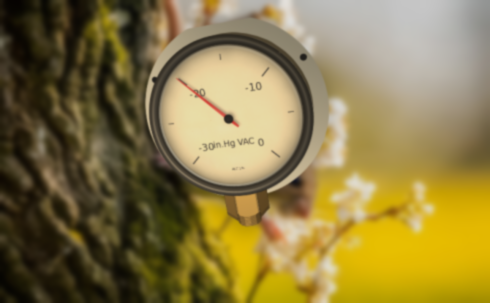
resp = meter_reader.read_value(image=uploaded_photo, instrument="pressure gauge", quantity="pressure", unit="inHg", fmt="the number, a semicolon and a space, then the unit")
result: -20; inHg
